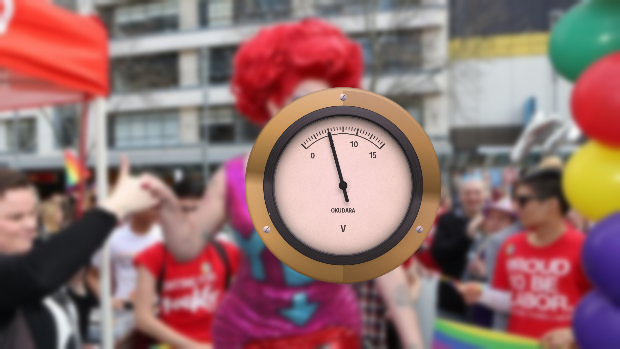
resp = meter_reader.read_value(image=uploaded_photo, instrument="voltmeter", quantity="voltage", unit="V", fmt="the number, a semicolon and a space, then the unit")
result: 5; V
